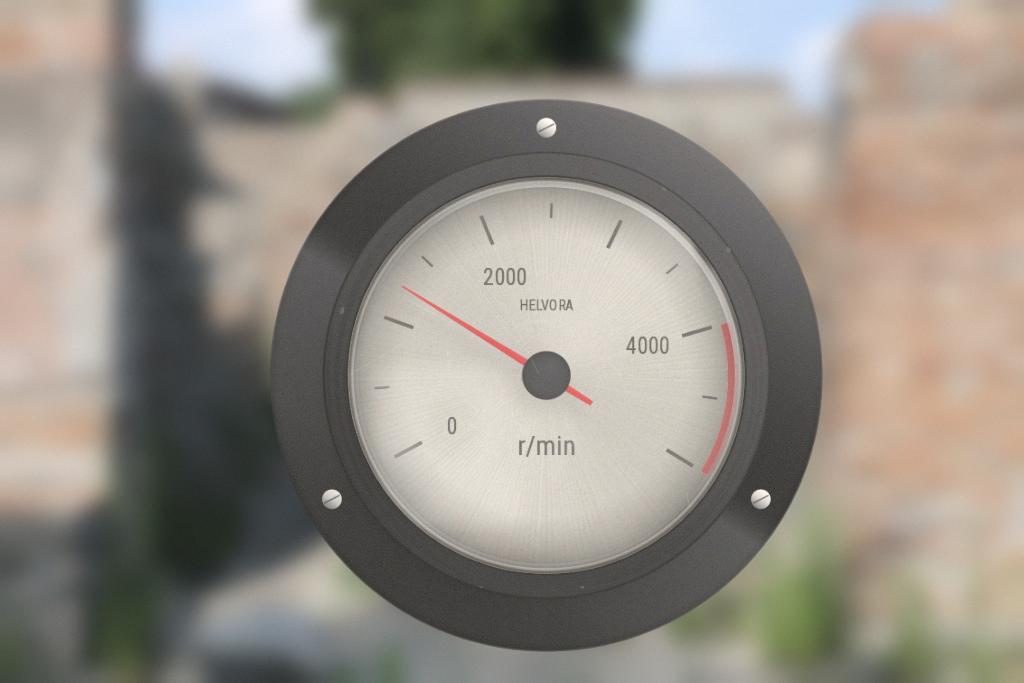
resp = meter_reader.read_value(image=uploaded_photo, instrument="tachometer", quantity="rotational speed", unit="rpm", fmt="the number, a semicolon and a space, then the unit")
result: 1250; rpm
